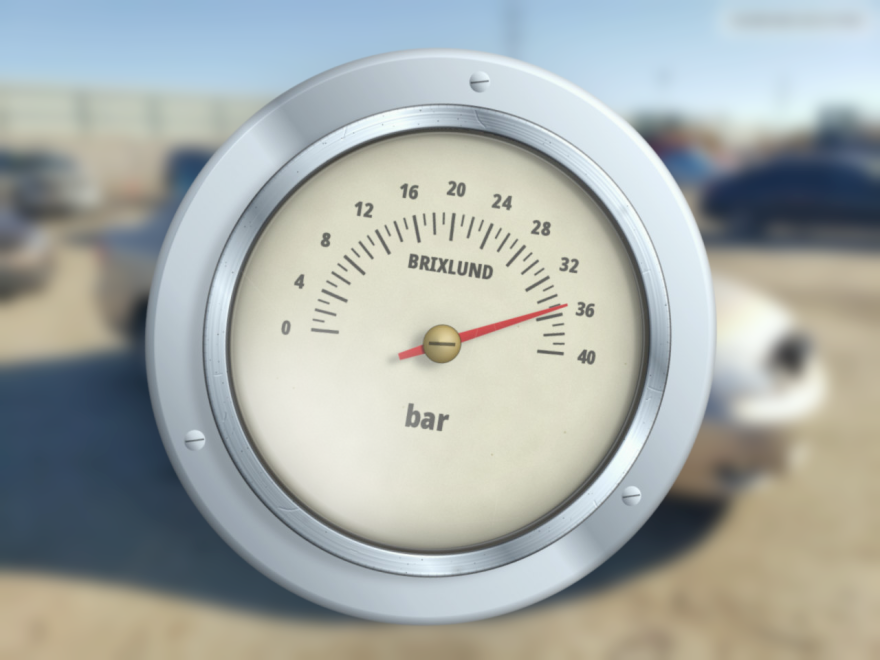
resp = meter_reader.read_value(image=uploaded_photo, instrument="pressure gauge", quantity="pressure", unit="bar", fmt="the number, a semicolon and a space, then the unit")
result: 35; bar
